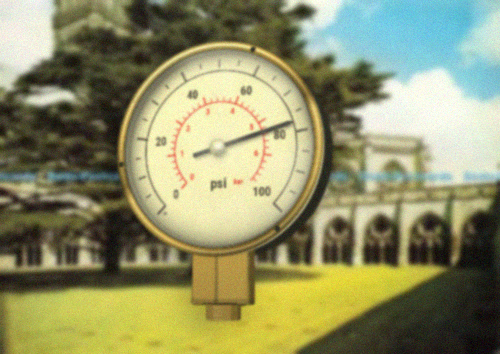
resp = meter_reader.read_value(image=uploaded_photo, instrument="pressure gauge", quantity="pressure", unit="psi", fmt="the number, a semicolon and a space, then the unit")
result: 77.5; psi
